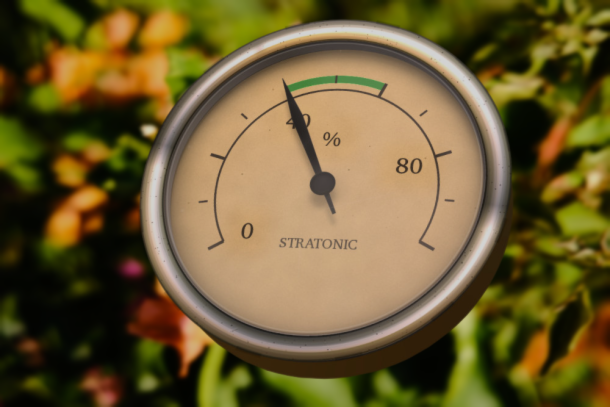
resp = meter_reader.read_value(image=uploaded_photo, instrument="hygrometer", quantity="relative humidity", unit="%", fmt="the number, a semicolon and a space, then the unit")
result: 40; %
